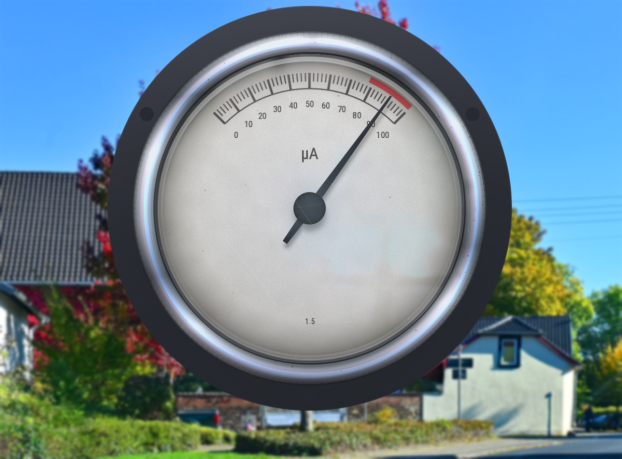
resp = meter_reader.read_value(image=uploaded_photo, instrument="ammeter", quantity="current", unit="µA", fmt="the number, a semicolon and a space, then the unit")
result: 90; µA
